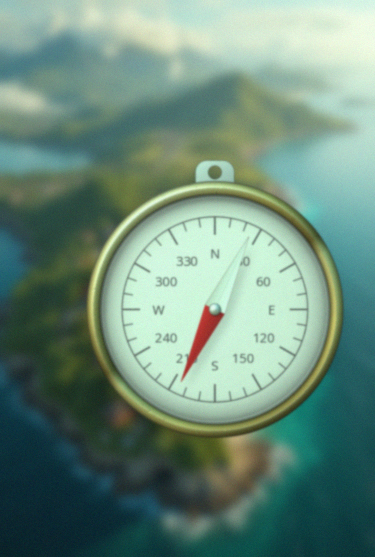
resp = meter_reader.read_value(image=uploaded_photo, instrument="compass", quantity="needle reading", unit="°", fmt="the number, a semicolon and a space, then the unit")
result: 205; °
